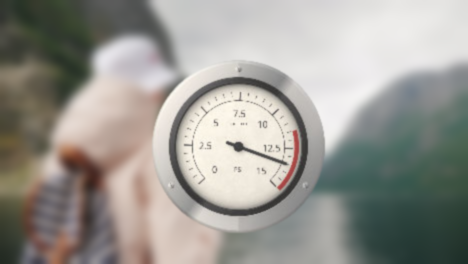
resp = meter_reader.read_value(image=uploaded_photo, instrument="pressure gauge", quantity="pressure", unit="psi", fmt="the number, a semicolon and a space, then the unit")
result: 13.5; psi
